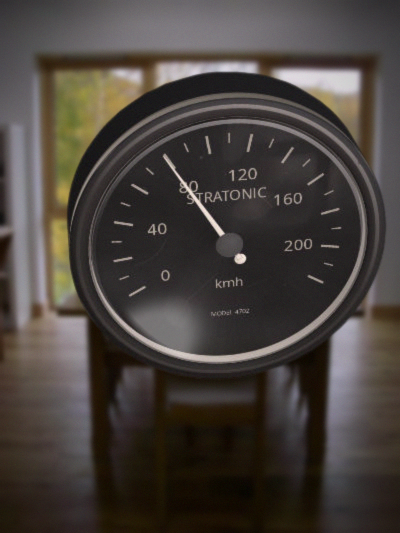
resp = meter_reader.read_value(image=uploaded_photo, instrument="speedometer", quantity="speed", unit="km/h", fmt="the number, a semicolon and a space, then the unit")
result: 80; km/h
